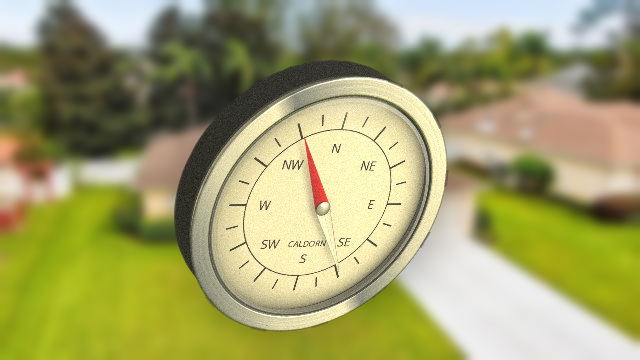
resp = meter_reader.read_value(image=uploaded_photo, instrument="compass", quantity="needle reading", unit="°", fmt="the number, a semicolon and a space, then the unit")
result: 330; °
